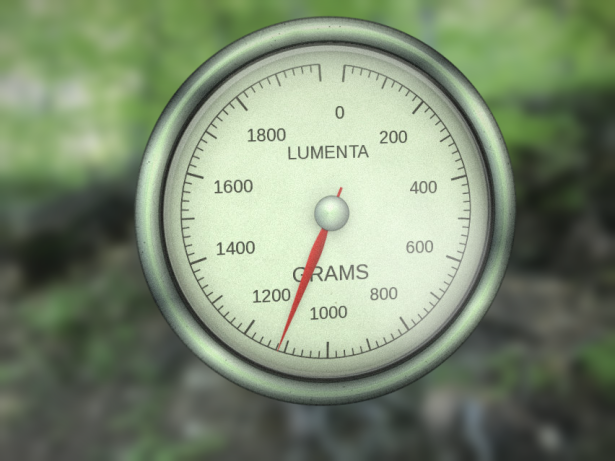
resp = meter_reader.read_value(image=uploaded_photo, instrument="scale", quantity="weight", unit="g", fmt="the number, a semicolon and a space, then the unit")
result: 1120; g
